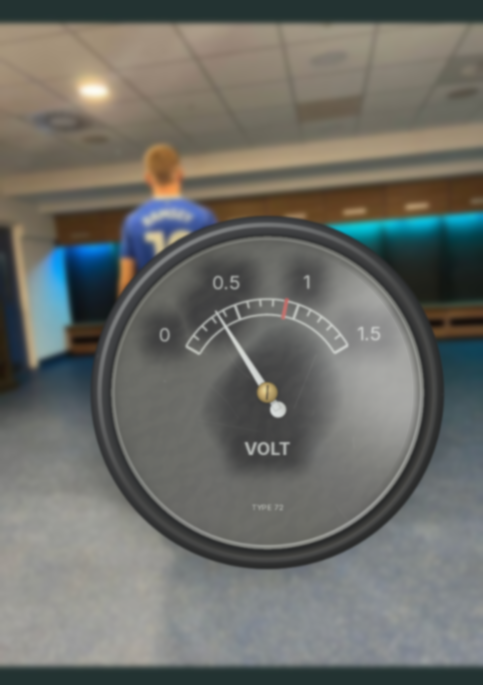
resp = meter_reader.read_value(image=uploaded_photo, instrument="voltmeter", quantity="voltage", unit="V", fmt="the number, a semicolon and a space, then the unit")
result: 0.35; V
